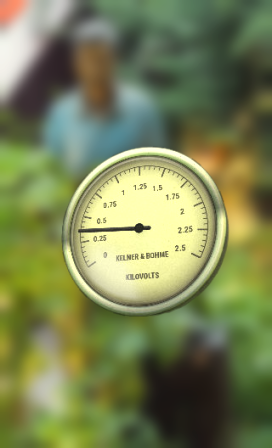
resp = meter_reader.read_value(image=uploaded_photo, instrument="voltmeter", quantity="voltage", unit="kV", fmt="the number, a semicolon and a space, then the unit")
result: 0.35; kV
